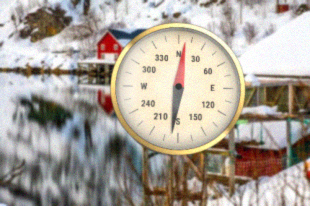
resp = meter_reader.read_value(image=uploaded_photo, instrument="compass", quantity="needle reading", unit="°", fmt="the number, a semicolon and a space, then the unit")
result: 7.5; °
